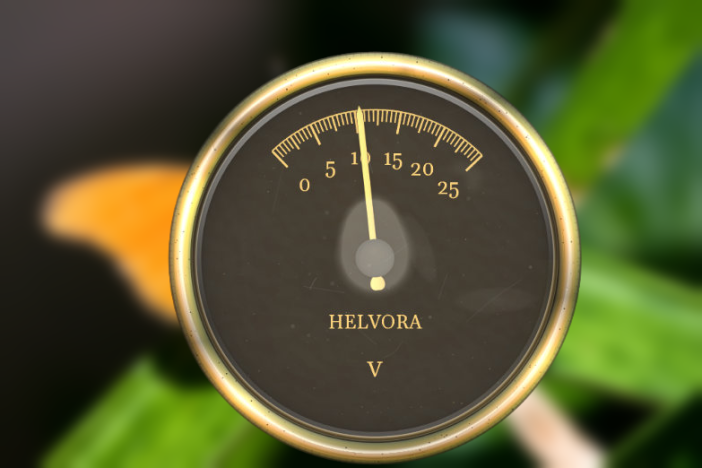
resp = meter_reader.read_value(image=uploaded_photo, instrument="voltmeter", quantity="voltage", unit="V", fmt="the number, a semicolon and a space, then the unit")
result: 10.5; V
